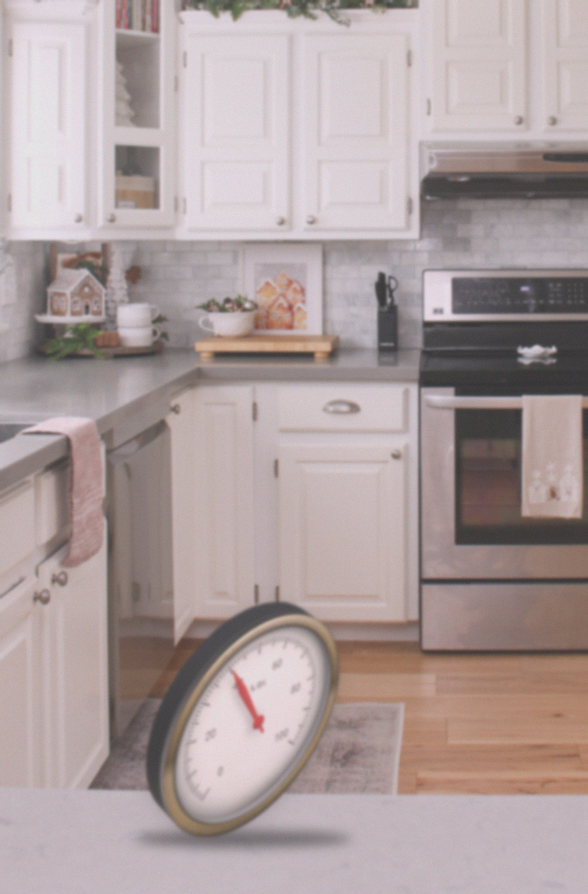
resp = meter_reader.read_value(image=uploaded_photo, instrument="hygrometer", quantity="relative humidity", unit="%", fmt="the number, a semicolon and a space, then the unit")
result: 40; %
